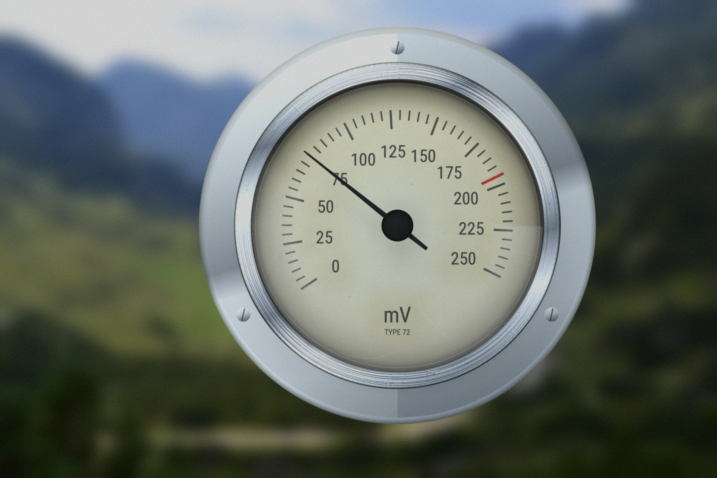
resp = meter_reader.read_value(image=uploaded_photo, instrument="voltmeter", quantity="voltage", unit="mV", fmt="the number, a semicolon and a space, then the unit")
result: 75; mV
